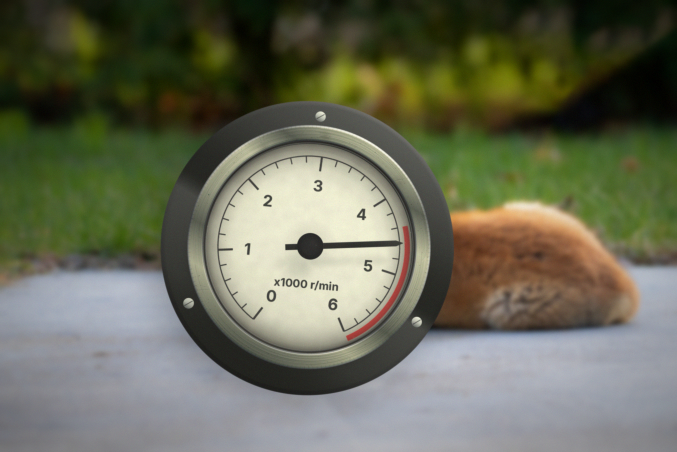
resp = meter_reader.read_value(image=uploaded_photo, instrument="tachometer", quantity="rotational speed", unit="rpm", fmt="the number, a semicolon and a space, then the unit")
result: 4600; rpm
